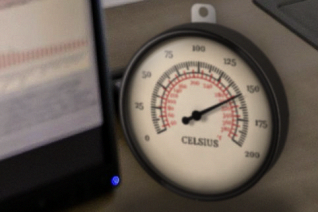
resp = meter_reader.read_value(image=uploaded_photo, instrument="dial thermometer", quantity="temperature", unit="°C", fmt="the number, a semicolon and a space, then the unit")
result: 150; °C
